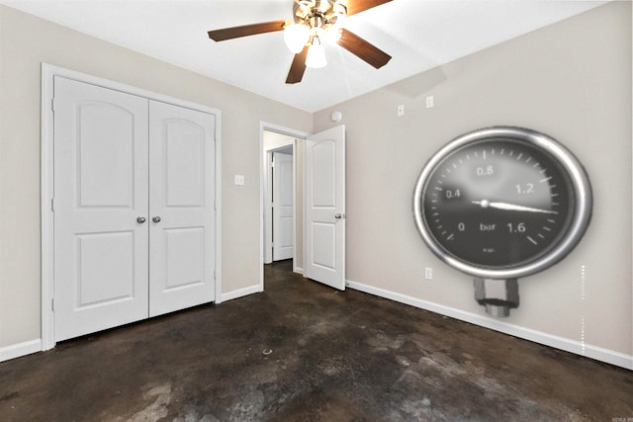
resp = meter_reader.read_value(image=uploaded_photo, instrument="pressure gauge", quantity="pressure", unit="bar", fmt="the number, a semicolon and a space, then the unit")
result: 1.4; bar
